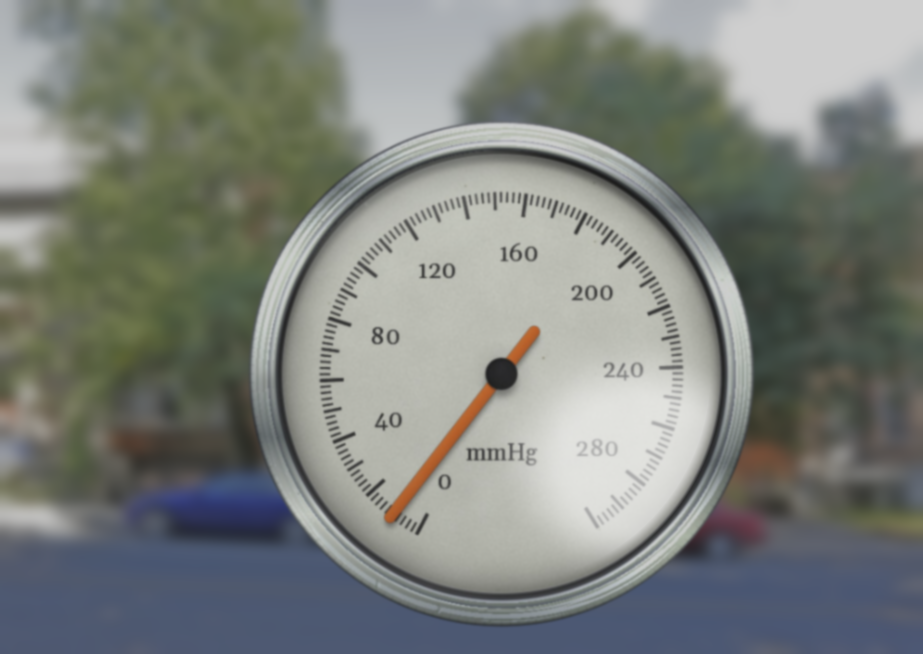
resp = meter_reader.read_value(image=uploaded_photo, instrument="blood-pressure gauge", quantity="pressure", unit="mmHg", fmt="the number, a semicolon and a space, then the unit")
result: 10; mmHg
